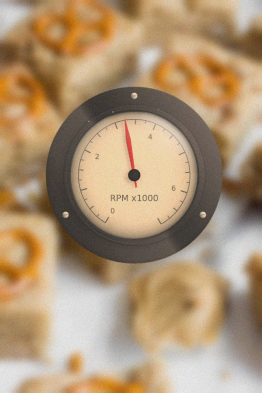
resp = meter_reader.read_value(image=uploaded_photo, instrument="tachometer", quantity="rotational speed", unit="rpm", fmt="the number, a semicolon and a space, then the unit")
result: 3250; rpm
